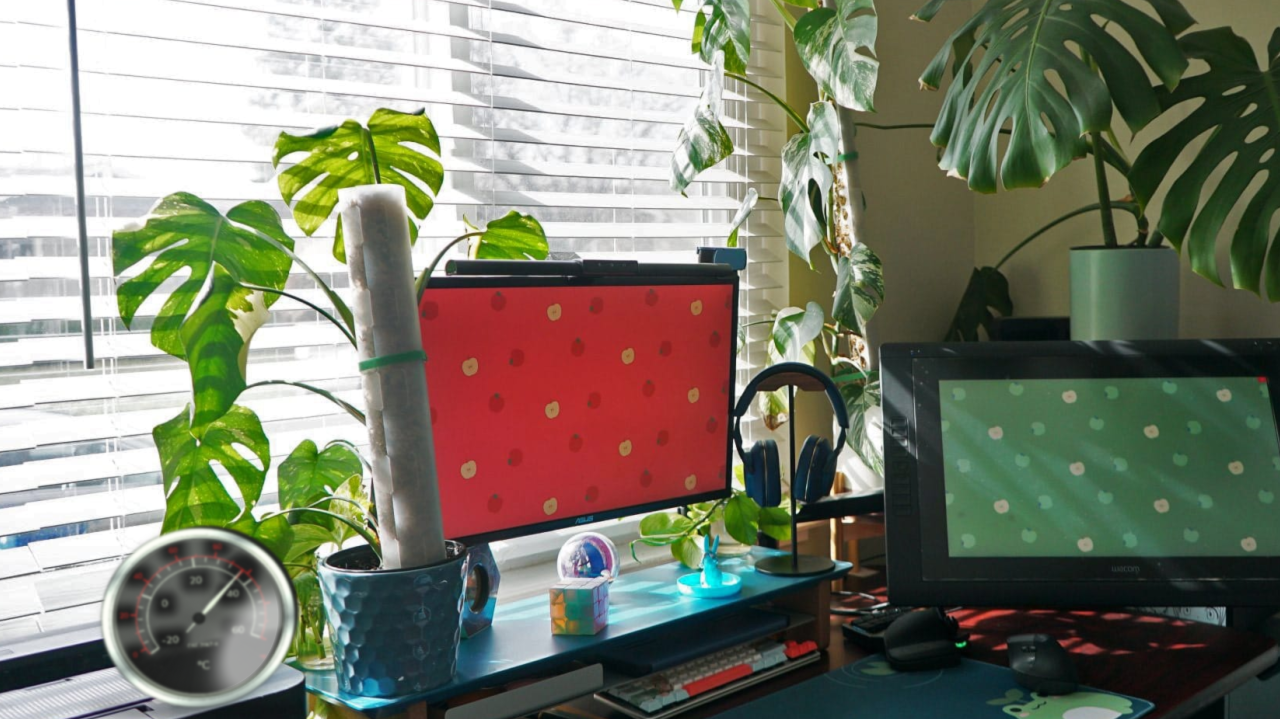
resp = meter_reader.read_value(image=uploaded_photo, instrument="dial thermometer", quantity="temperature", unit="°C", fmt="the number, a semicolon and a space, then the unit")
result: 36; °C
